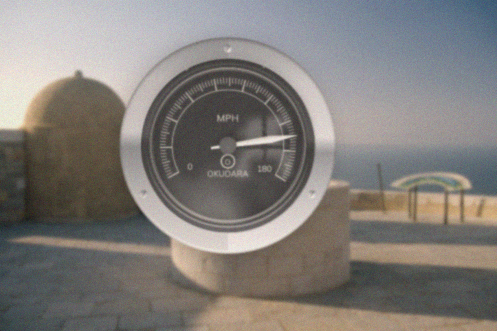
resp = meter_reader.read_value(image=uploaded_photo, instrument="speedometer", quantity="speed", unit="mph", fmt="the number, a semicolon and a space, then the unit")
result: 150; mph
